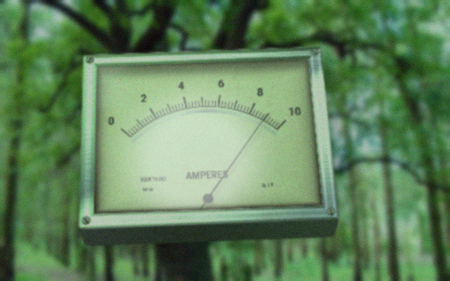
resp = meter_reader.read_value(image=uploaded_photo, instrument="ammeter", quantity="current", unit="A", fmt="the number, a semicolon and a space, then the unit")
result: 9; A
